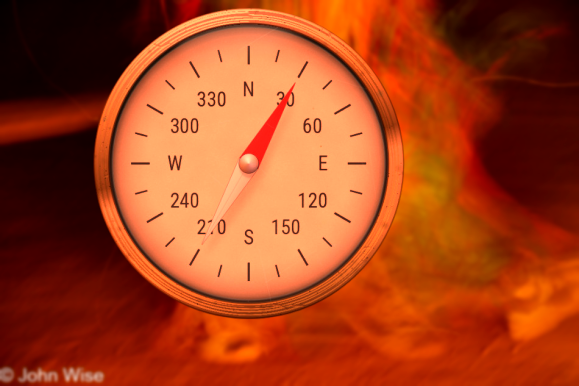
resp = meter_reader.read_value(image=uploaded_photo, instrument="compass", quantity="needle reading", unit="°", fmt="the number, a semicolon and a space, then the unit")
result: 30; °
